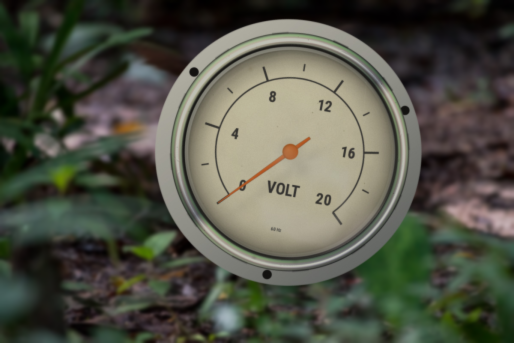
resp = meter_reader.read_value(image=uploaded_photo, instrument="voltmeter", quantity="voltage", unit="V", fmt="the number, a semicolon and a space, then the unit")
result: 0; V
